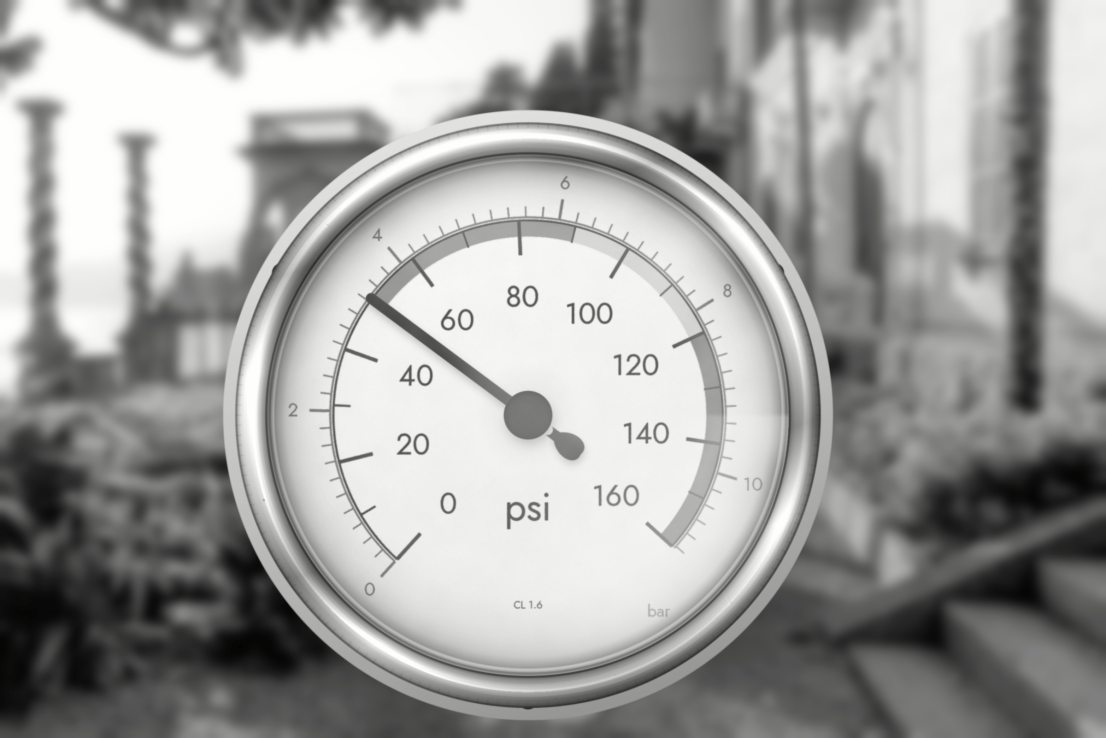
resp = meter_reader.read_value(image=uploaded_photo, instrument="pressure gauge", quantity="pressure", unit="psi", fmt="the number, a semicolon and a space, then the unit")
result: 50; psi
